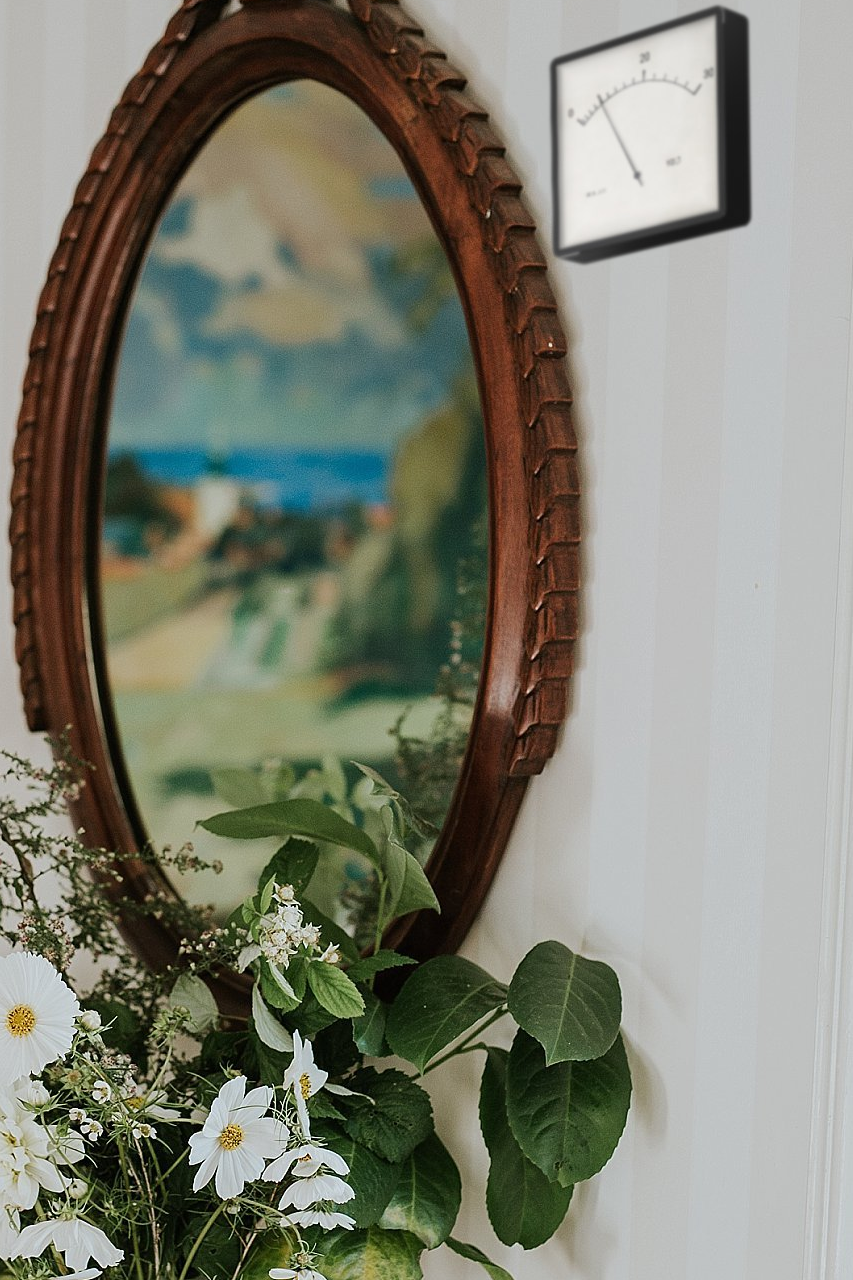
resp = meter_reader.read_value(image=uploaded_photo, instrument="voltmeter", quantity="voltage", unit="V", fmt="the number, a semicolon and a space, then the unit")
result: 10; V
